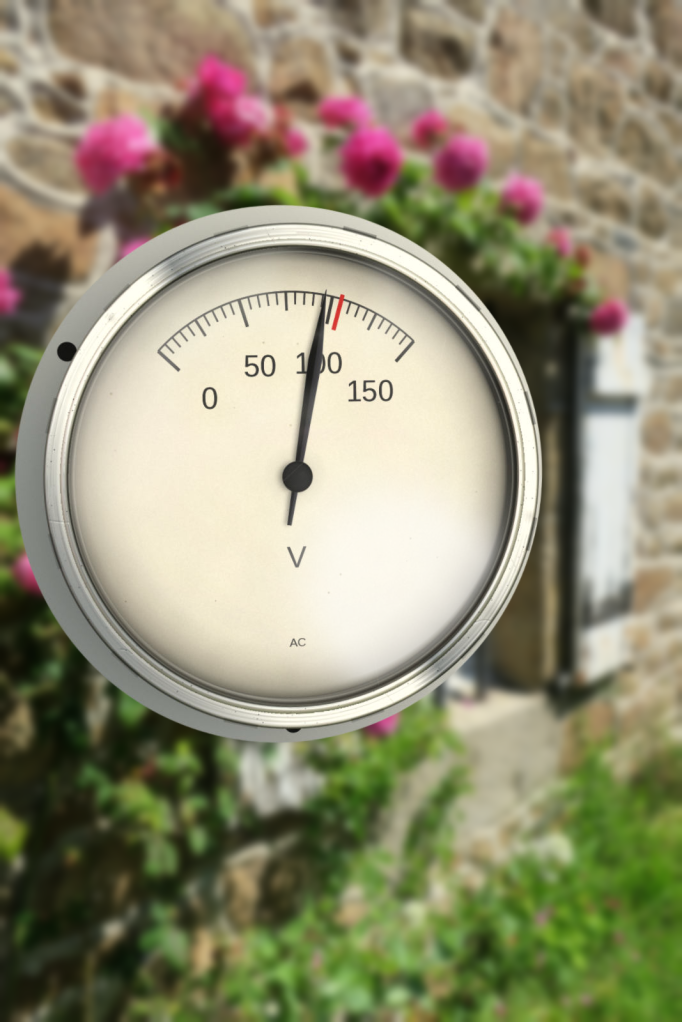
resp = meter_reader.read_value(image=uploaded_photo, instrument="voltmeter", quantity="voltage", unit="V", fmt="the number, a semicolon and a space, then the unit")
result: 95; V
